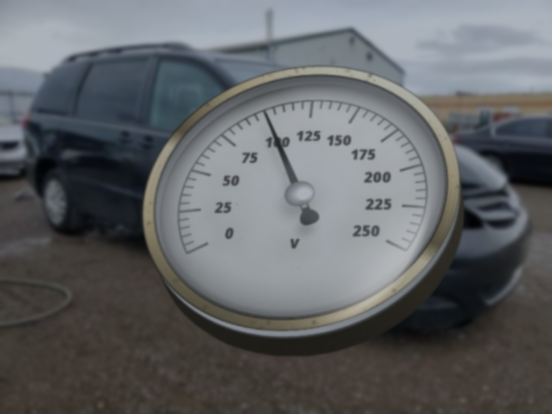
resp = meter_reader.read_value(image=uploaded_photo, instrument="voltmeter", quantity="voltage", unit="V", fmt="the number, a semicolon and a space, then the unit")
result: 100; V
